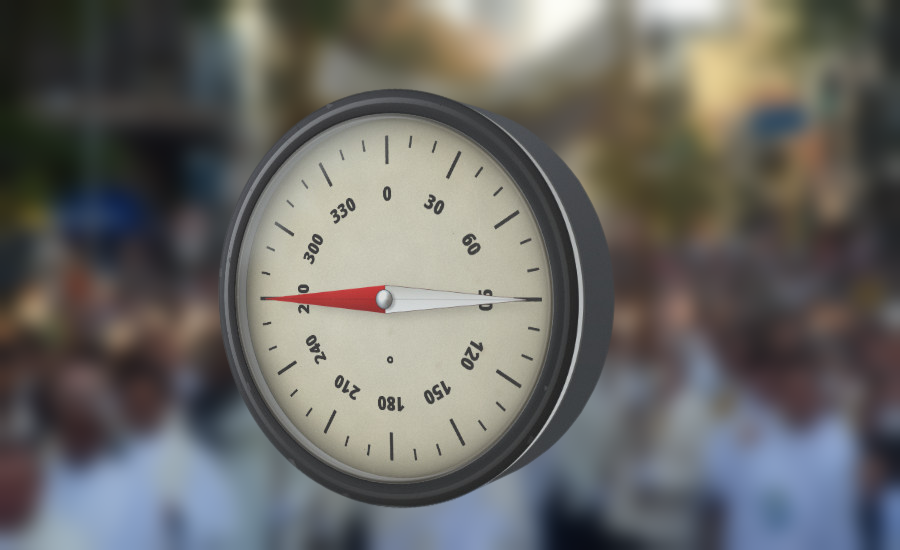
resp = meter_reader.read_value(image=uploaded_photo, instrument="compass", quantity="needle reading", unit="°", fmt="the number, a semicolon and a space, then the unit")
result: 270; °
